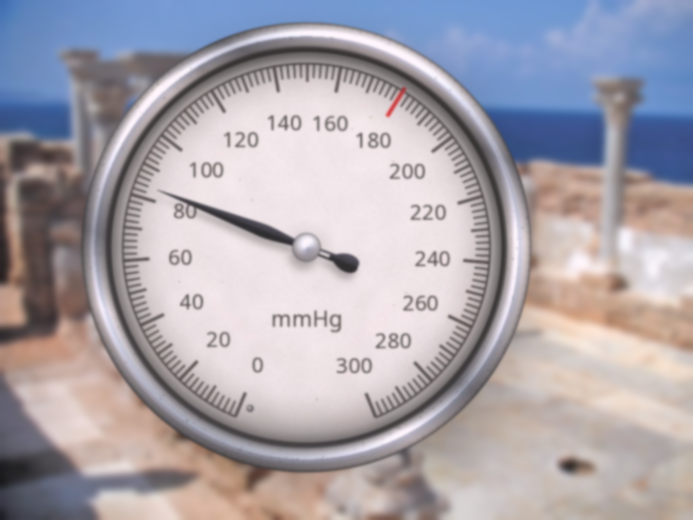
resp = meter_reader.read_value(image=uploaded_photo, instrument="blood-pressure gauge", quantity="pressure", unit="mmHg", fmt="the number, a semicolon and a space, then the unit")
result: 84; mmHg
